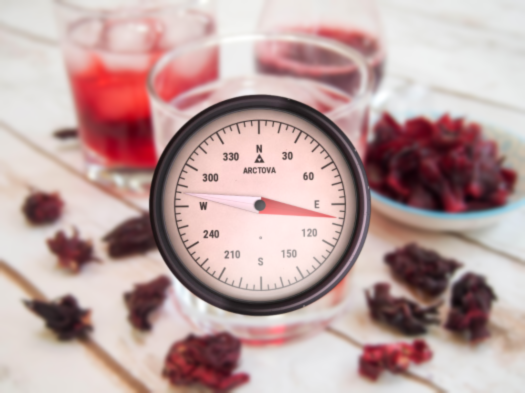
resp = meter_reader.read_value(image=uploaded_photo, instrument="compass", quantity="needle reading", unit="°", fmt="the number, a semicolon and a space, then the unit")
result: 100; °
